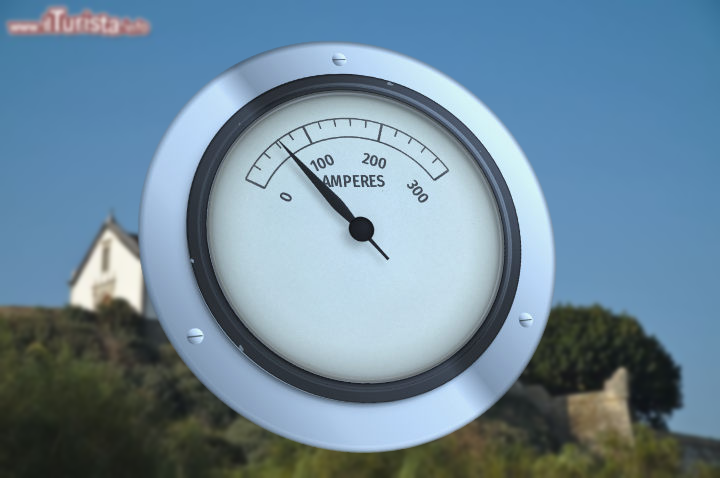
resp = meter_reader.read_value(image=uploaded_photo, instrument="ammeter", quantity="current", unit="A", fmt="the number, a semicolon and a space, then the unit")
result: 60; A
